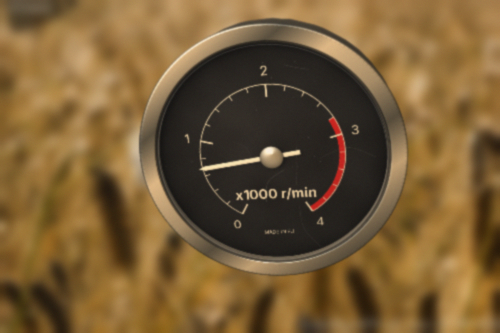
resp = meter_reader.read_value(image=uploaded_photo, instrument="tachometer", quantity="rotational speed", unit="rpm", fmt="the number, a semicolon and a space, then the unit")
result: 700; rpm
